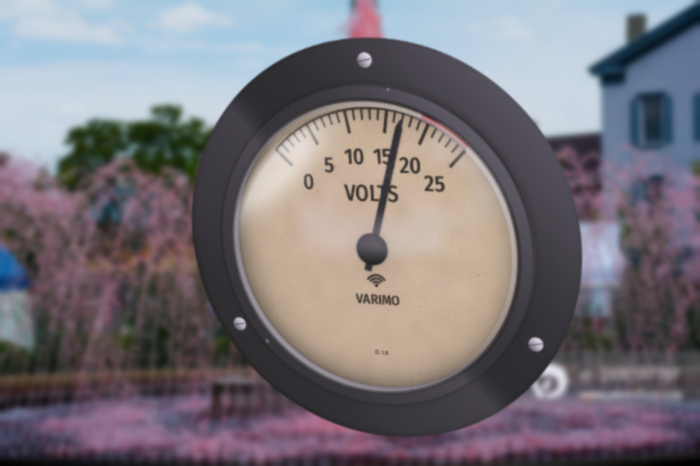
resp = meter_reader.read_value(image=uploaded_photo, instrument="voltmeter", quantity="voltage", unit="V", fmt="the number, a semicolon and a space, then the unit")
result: 17; V
